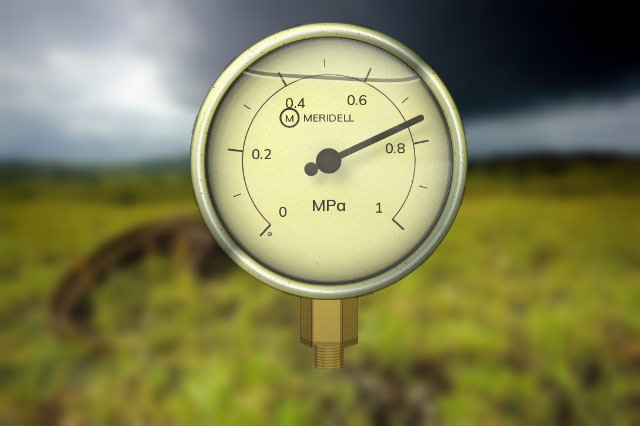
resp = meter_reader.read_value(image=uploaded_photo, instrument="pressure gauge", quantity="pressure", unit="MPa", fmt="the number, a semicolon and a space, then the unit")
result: 0.75; MPa
